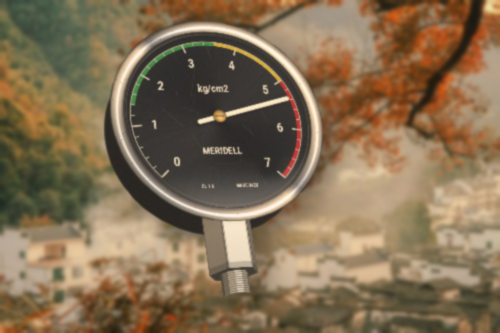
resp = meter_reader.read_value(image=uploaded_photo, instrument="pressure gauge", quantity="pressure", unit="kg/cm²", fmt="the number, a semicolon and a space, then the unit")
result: 5.4; kg/cm²
